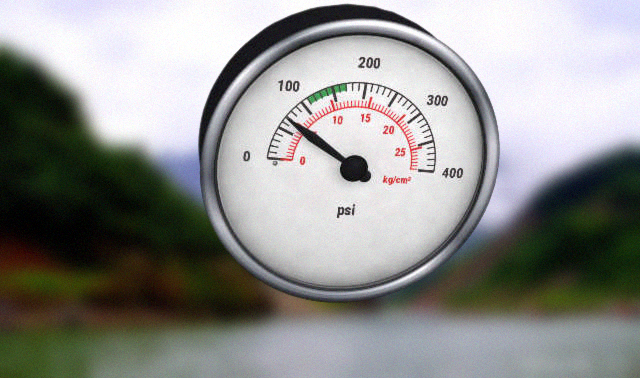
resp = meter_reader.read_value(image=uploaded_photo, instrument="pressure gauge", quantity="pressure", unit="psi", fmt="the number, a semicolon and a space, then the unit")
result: 70; psi
